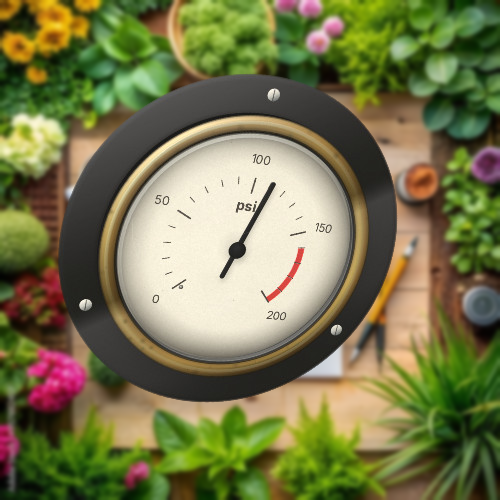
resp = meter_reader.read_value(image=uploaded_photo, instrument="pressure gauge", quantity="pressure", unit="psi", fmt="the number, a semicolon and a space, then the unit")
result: 110; psi
